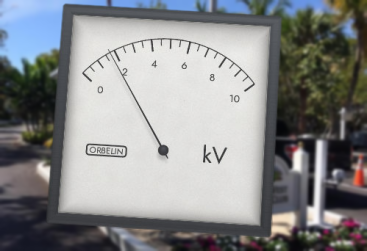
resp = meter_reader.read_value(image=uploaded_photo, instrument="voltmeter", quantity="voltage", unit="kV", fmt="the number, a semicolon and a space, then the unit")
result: 1.75; kV
